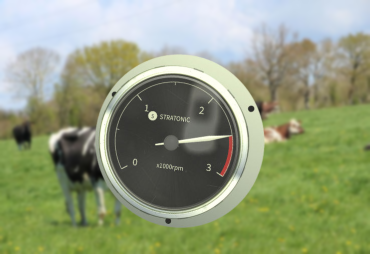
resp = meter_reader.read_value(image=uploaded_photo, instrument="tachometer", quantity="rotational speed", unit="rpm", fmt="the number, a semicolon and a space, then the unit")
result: 2500; rpm
